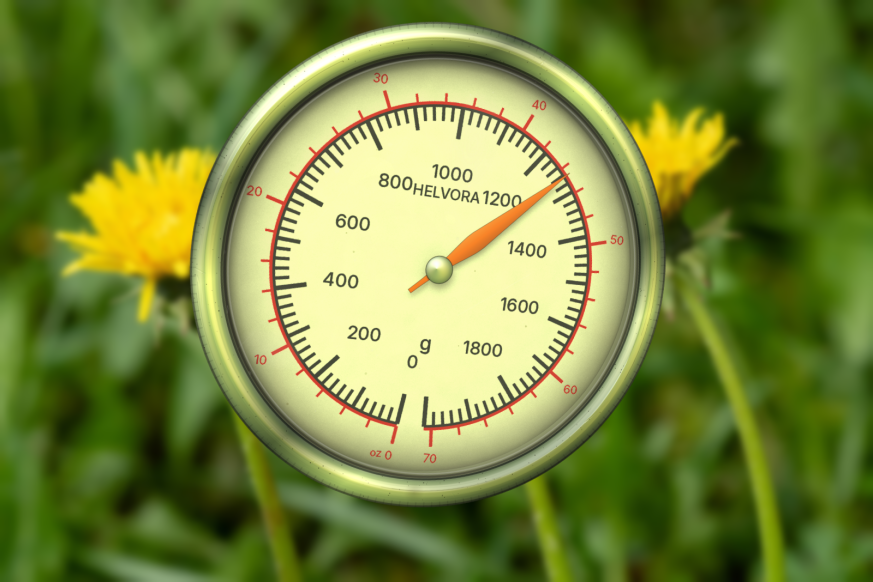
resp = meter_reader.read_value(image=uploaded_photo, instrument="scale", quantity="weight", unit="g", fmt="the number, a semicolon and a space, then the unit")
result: 1260; g
